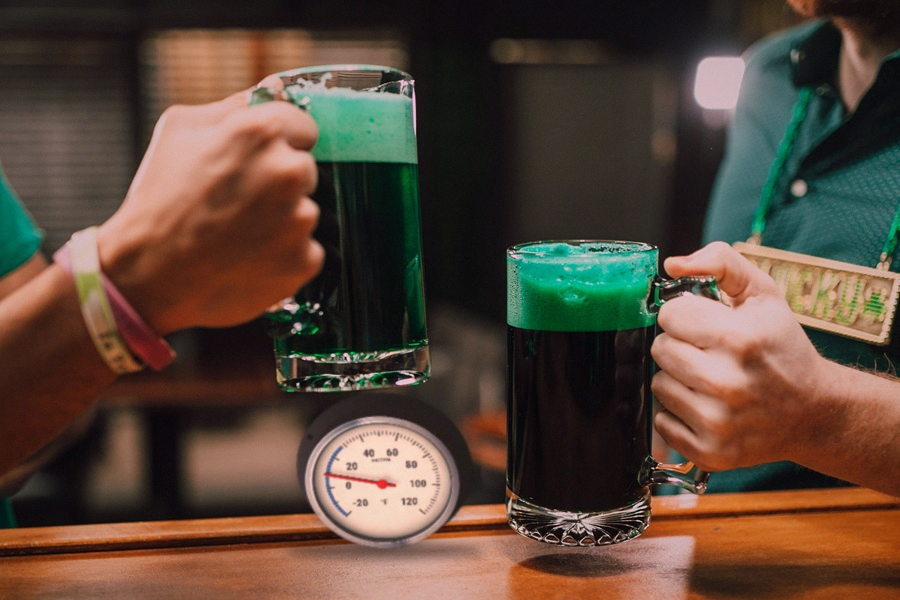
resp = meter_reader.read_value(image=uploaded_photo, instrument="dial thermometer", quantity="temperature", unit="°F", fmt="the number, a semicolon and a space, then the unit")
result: 10; °F
